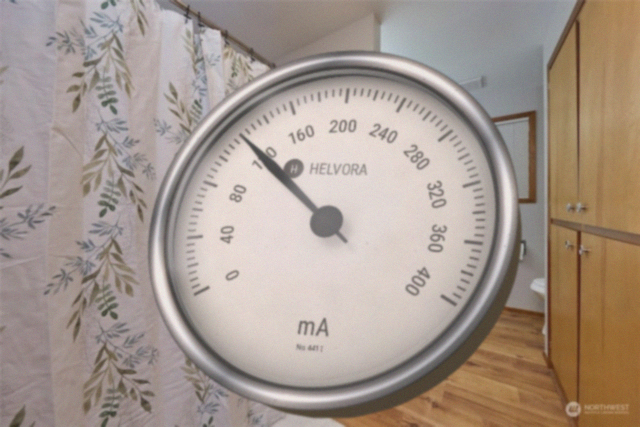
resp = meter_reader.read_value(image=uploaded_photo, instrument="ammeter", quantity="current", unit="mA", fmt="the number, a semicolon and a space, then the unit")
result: 120; mA
